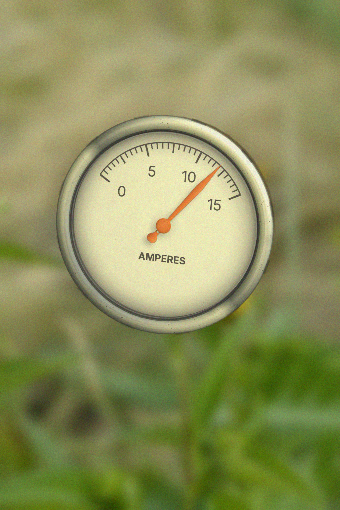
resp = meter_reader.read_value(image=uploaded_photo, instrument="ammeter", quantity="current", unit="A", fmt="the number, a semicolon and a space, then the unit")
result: 12; A
